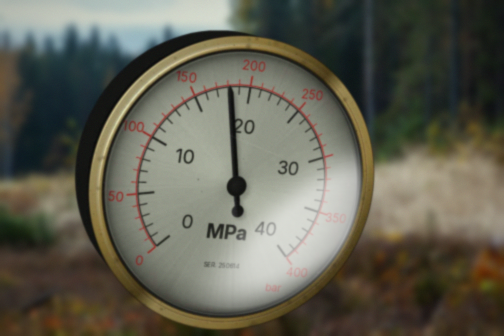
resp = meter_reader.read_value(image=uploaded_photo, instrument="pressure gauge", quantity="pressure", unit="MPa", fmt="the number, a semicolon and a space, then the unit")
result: 18; MPa
